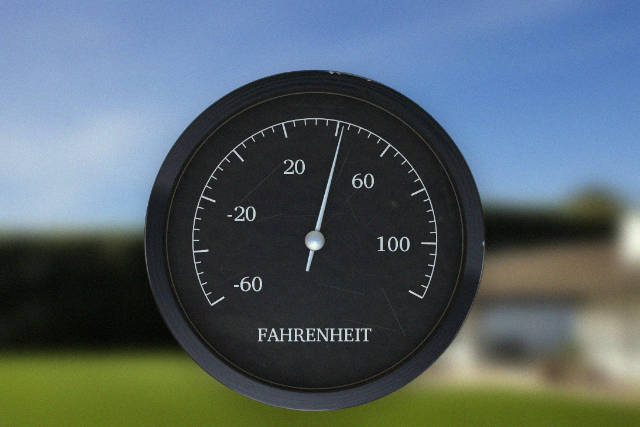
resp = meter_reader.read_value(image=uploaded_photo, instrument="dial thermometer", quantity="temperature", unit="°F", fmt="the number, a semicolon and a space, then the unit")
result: 42; °F
